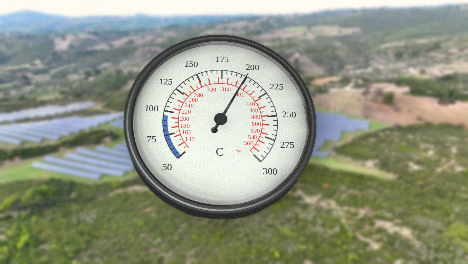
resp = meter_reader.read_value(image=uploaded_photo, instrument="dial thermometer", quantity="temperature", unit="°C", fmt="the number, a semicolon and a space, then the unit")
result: 200; °C
